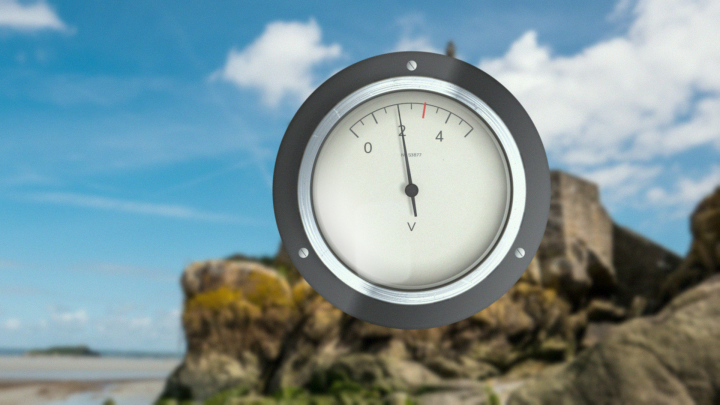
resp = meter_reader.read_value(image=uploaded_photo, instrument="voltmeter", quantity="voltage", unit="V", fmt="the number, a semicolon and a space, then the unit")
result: 2; V
